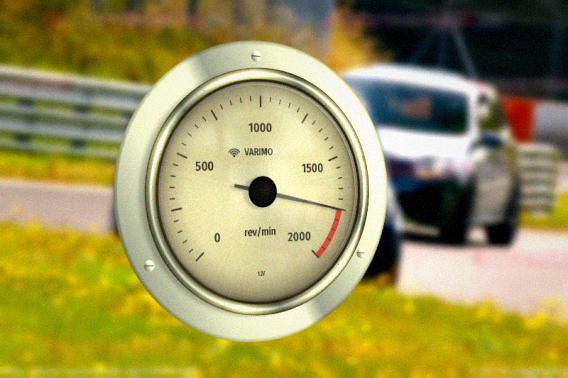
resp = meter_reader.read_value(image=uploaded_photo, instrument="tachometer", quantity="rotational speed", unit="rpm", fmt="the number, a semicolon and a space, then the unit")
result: 1750; rpm
